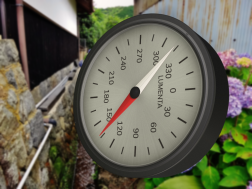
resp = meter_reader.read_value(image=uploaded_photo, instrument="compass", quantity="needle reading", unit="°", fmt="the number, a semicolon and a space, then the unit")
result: 135; °
